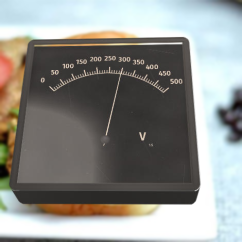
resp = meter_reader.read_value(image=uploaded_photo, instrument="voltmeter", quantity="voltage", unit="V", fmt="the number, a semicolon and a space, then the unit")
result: 300; V
